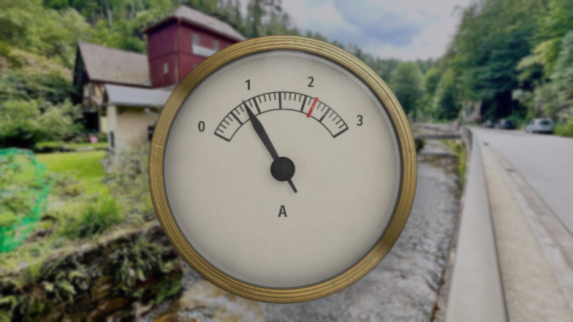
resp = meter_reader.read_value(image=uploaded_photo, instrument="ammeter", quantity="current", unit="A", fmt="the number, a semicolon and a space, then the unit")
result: 0.8; A
